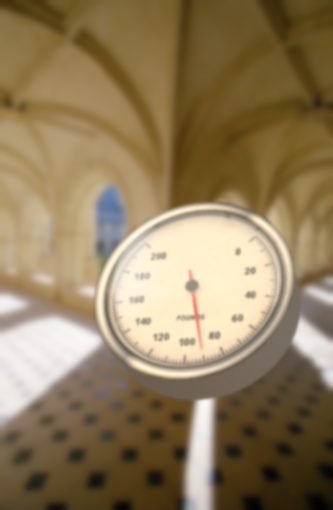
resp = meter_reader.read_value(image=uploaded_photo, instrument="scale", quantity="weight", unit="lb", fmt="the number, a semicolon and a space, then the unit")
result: 90; lb
